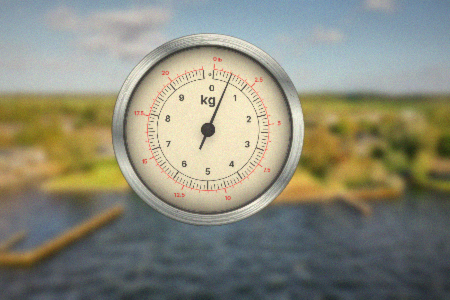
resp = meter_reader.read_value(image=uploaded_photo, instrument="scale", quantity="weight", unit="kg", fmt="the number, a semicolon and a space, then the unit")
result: 0.5; kg
